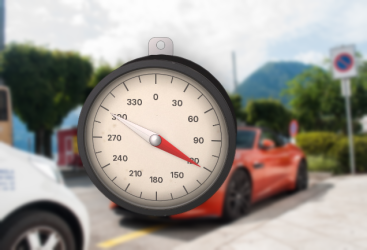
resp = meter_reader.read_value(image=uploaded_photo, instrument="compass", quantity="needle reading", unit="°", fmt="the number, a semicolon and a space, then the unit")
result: 120; °
